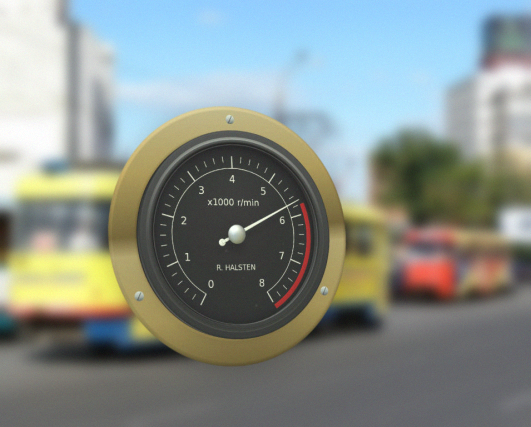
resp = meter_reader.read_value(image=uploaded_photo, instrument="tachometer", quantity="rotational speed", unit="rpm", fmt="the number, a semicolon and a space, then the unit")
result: 5700; rpm
